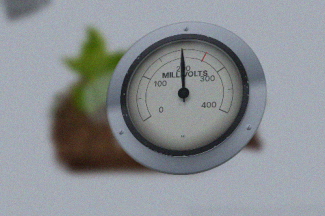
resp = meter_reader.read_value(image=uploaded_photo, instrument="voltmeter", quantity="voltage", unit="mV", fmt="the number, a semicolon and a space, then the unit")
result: 200; mV
